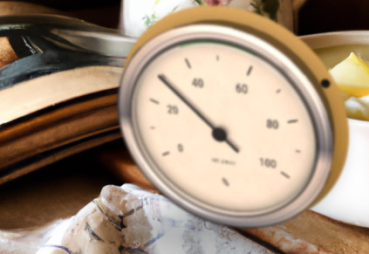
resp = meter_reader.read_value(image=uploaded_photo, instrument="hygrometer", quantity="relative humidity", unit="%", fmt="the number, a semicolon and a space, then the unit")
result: 30; %
